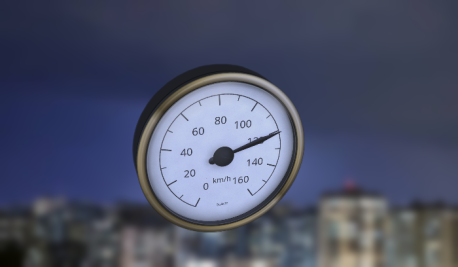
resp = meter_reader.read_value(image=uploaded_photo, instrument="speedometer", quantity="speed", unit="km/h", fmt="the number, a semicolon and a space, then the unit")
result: 120; km/h
